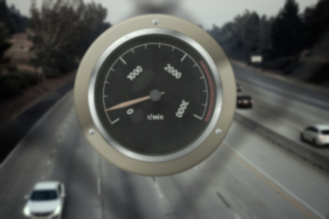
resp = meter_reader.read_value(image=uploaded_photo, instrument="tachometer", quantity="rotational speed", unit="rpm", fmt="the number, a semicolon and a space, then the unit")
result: 200; rpm
